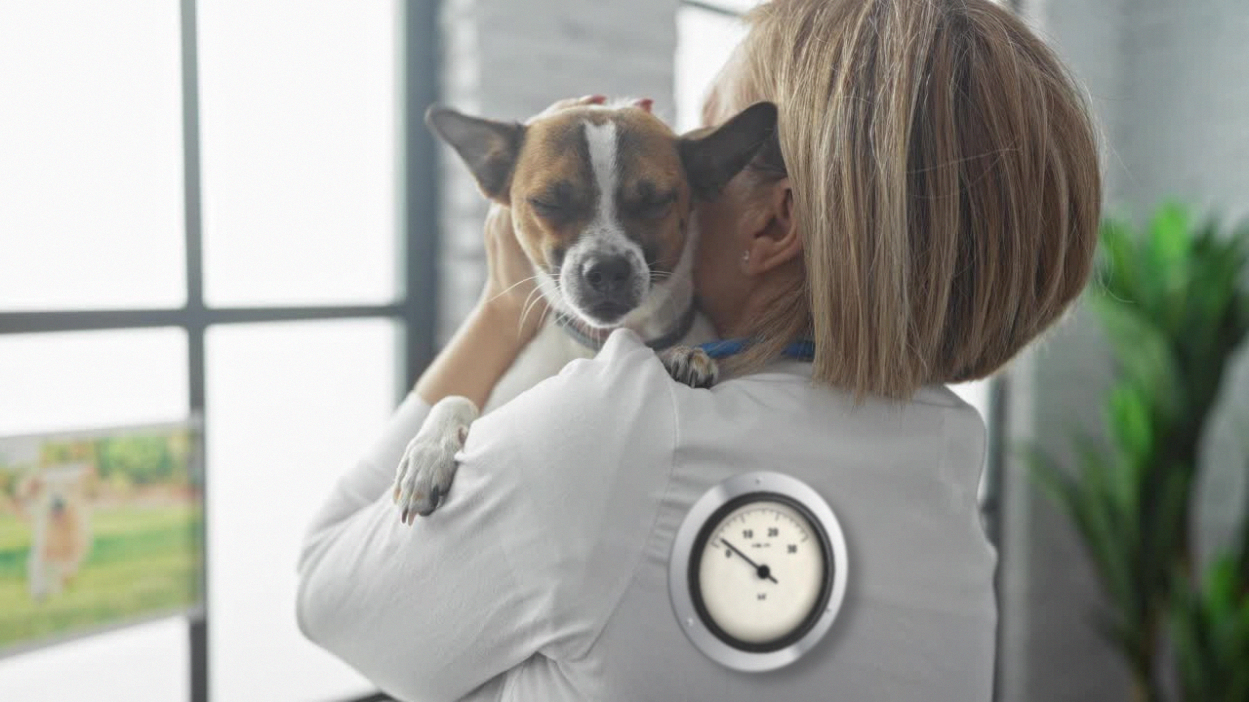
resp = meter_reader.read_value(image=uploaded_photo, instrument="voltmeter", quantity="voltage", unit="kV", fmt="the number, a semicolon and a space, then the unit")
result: 2; kV
